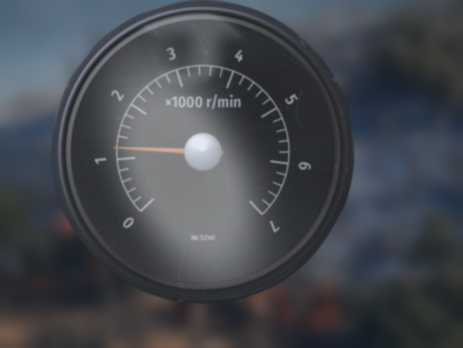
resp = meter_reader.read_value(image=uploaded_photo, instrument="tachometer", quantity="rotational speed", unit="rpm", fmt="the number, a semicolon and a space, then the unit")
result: 1200; rpm
